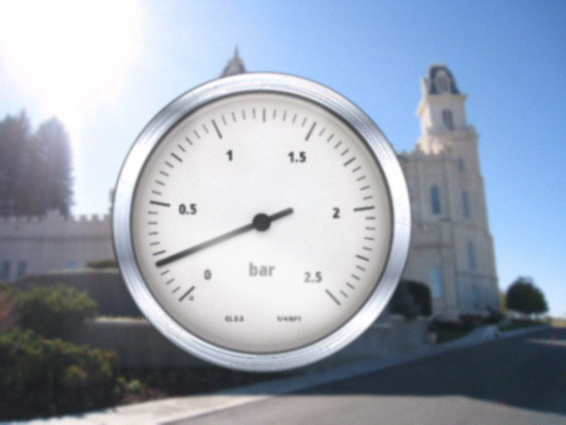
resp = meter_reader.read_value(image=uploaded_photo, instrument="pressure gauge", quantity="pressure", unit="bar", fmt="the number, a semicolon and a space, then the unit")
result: 0.2; bar
